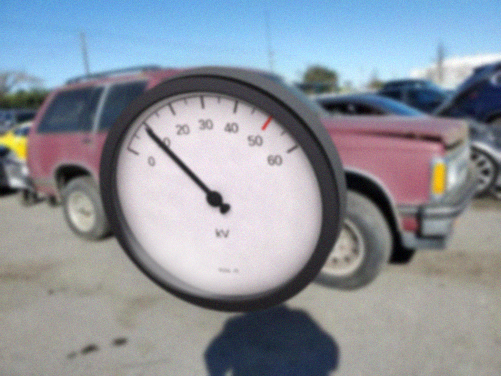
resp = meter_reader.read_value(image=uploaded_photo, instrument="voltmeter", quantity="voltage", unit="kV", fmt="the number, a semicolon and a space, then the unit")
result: 10; kV
